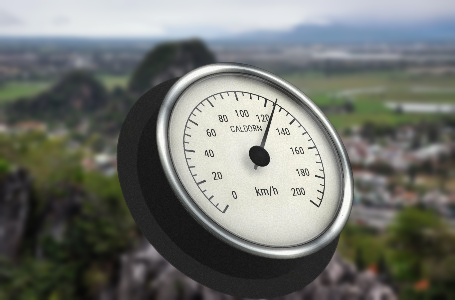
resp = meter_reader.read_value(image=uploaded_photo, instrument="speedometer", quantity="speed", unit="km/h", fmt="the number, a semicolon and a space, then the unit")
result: 125; km/h
